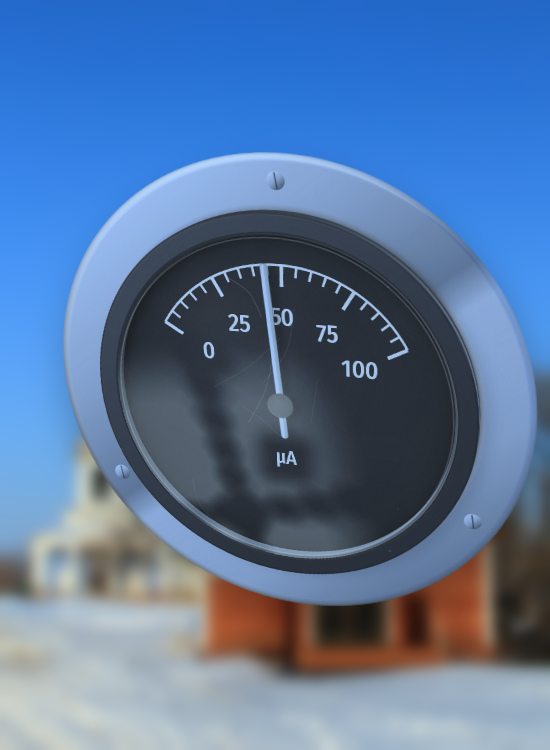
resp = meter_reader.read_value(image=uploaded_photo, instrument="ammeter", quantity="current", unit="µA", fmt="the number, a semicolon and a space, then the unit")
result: 45; µA
